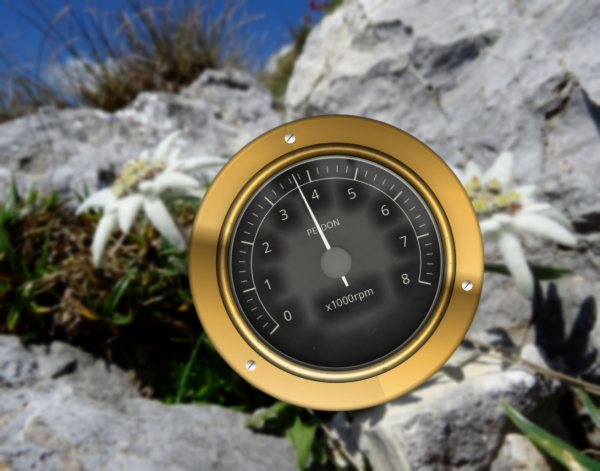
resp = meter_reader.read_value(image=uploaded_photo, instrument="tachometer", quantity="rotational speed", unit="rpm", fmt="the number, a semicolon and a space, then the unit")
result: 3700; rpm
